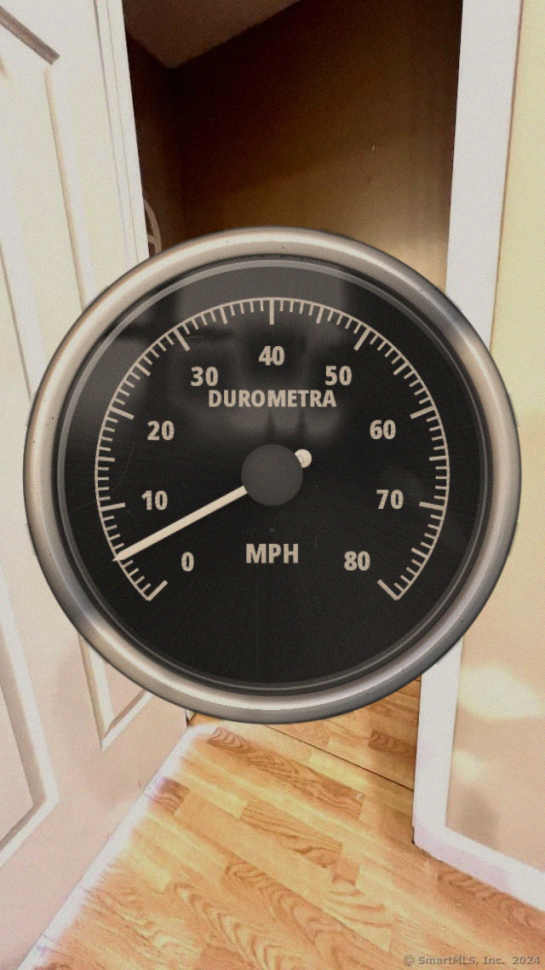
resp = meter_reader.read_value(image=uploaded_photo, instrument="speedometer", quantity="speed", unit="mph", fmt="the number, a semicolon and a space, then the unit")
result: 5; mph
